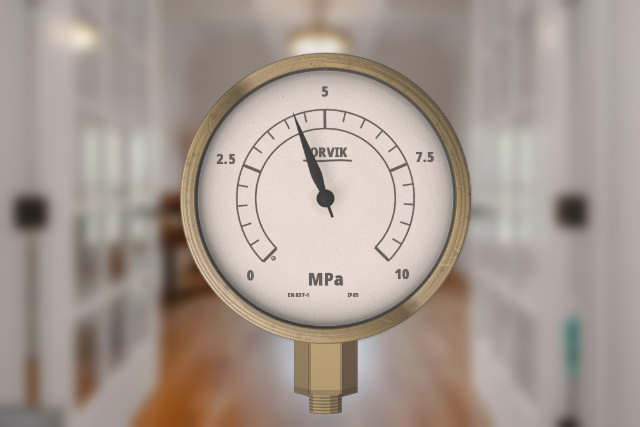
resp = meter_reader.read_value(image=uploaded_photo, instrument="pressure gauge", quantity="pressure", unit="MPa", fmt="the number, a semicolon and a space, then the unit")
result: 4.25; MPa
